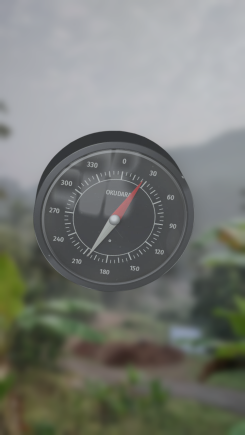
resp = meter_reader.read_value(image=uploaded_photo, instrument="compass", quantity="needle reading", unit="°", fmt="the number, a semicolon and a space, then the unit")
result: 25; °
